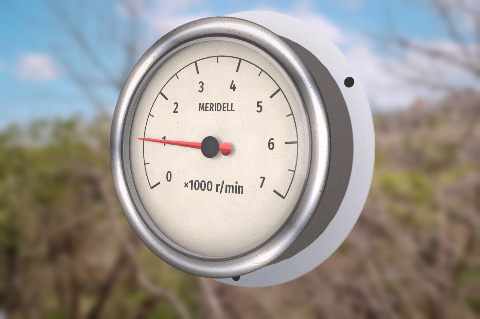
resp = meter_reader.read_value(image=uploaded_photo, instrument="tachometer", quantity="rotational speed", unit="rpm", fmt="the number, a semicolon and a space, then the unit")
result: 1000; rpm
